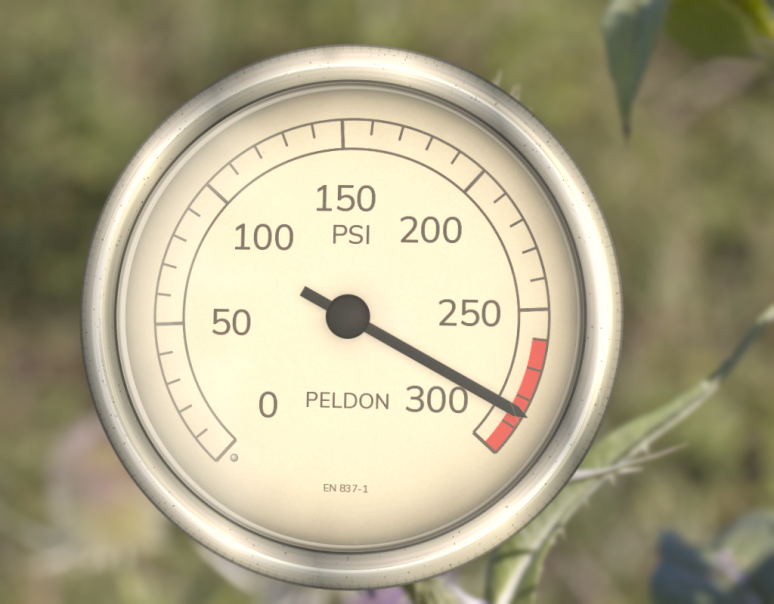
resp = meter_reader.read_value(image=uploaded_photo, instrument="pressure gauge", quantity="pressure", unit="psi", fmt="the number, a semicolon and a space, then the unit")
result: 285; psi
